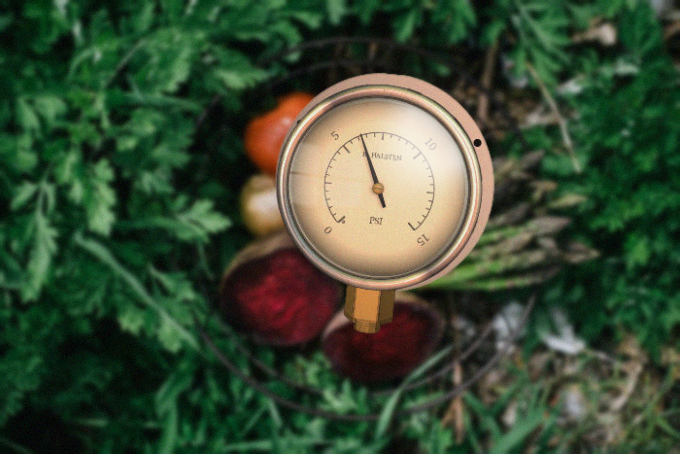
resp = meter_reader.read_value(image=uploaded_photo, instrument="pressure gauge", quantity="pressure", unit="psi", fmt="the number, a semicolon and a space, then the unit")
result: 6.25; psi
